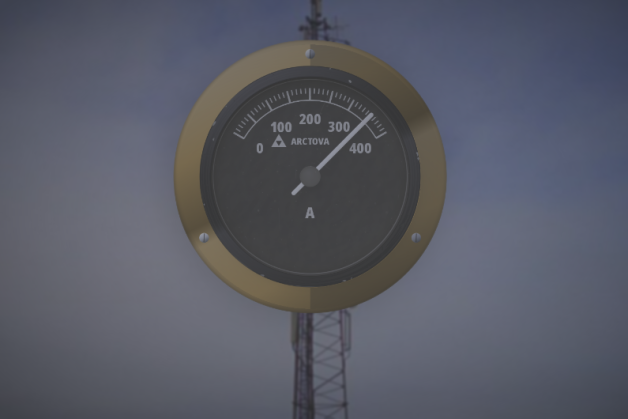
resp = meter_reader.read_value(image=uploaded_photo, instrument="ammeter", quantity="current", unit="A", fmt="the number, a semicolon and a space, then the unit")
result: 350; A
